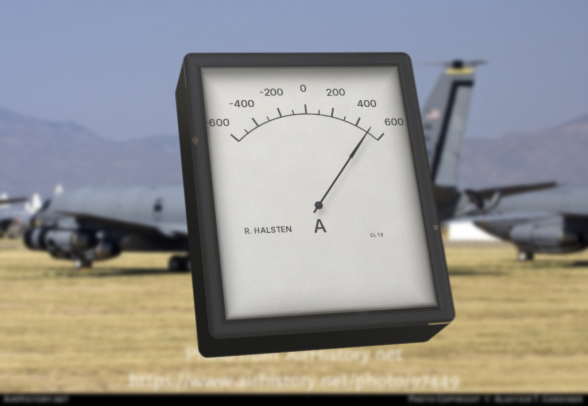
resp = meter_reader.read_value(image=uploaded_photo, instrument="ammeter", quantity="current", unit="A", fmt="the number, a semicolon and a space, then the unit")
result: 500; A
